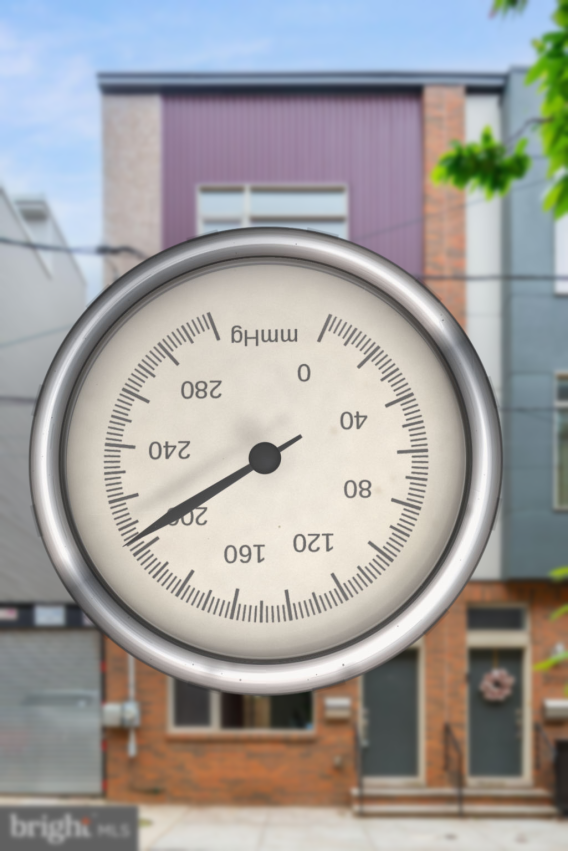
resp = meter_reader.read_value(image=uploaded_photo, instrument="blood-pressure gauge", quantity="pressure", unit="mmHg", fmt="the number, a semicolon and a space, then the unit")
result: 204; mmHg
